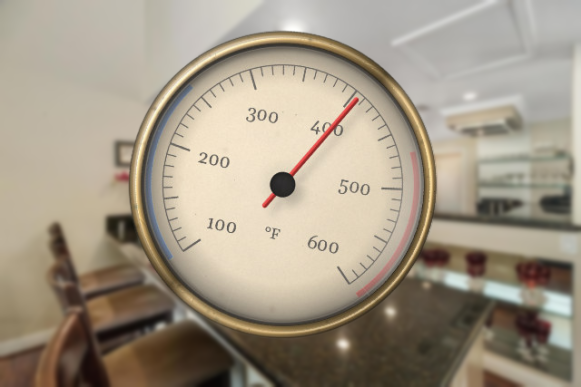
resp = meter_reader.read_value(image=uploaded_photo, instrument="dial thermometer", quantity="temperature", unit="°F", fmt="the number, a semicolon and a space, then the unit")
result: 405; °F
